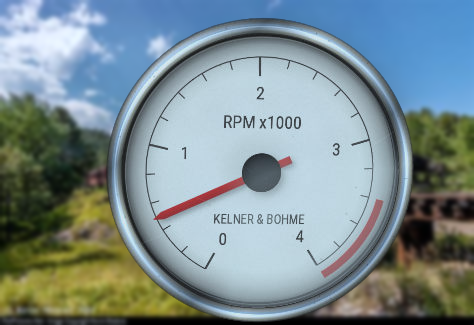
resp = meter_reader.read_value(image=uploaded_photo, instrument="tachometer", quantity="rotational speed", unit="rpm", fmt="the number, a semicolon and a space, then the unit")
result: 500; rpm
